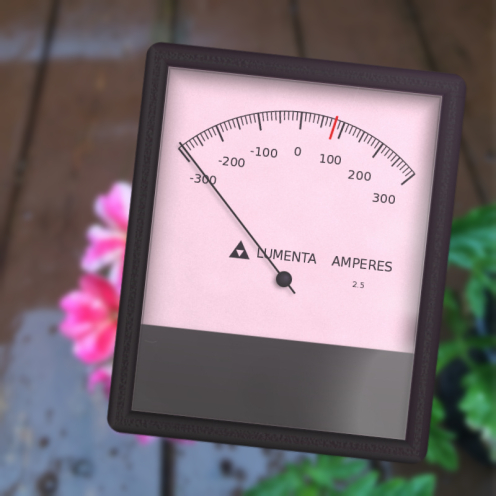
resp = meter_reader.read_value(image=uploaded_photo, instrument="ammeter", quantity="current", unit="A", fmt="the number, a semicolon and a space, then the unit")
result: -290; A
